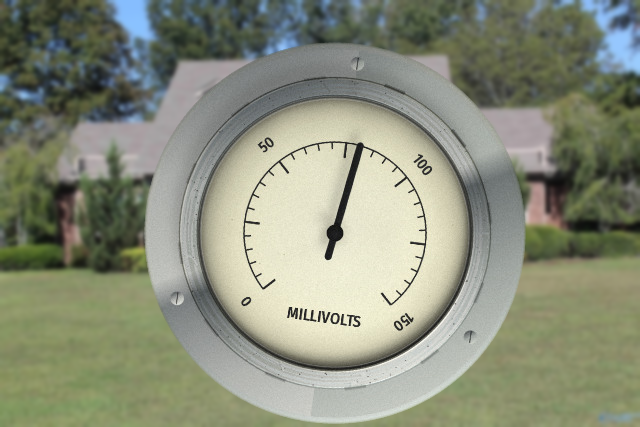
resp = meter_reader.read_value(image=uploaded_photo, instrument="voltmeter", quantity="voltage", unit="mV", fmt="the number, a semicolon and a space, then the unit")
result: 80; mV
